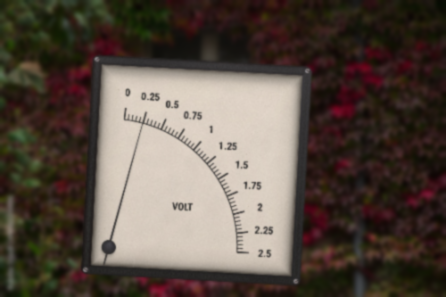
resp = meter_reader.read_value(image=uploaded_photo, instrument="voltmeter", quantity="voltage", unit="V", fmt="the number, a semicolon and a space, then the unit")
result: 0.25; V
